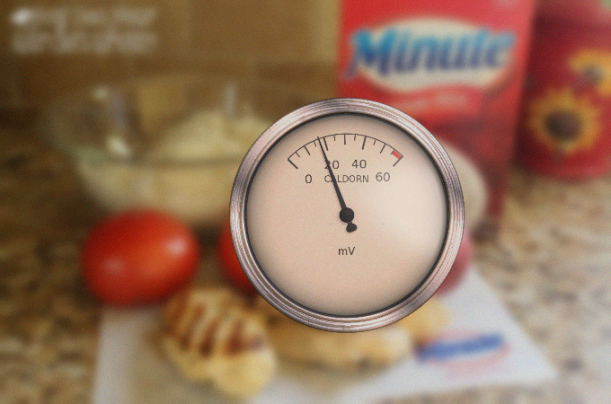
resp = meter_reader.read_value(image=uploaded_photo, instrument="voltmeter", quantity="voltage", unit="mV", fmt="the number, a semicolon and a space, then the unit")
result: 17.5; mV
